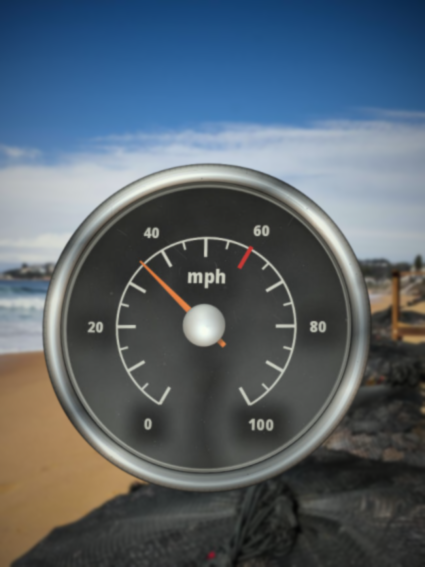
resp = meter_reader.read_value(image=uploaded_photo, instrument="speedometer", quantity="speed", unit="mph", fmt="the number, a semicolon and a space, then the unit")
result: 35; mph
